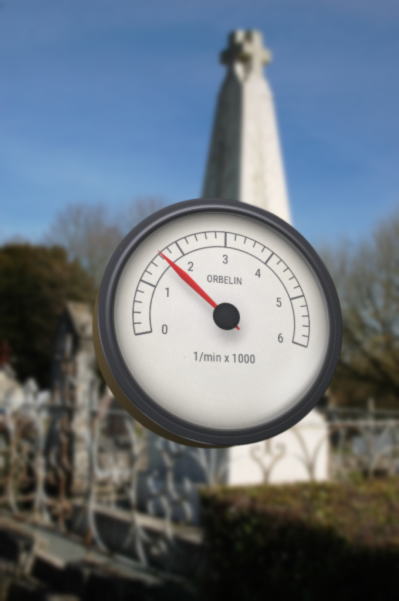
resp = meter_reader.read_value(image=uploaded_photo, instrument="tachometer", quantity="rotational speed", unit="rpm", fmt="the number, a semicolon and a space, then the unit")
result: 1600; rpm
